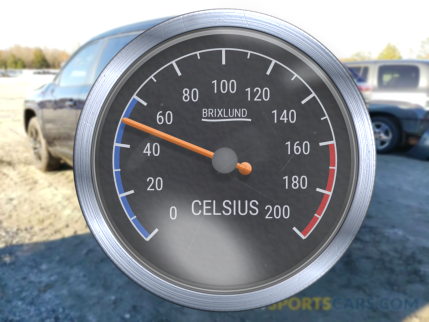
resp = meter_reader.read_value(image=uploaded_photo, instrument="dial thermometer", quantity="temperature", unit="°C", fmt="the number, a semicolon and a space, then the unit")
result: 50; °C
